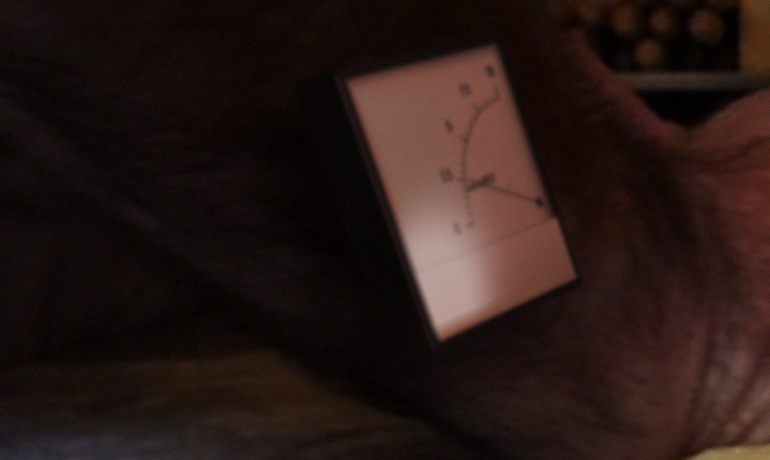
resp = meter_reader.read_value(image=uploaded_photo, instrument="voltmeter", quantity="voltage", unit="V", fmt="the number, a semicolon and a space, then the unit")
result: 2.5; V
